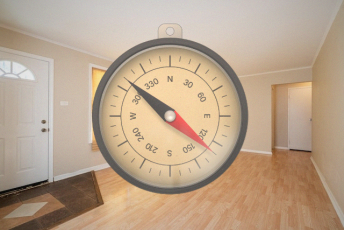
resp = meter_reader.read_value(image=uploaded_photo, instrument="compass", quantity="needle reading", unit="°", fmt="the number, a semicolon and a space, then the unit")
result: 130; °
